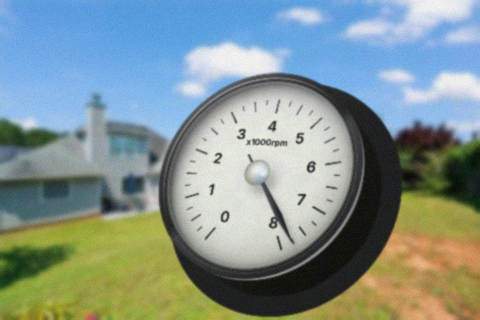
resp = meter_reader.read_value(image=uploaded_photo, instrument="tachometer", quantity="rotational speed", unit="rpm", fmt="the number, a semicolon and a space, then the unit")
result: 7750; rpm
